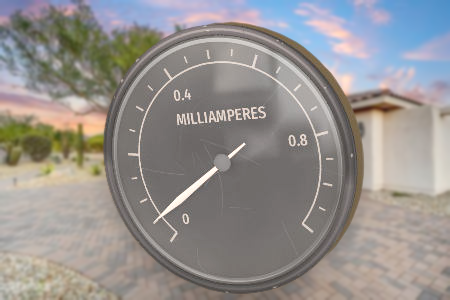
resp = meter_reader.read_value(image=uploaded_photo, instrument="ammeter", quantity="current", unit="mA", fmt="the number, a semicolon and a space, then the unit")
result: 0.05; mA
